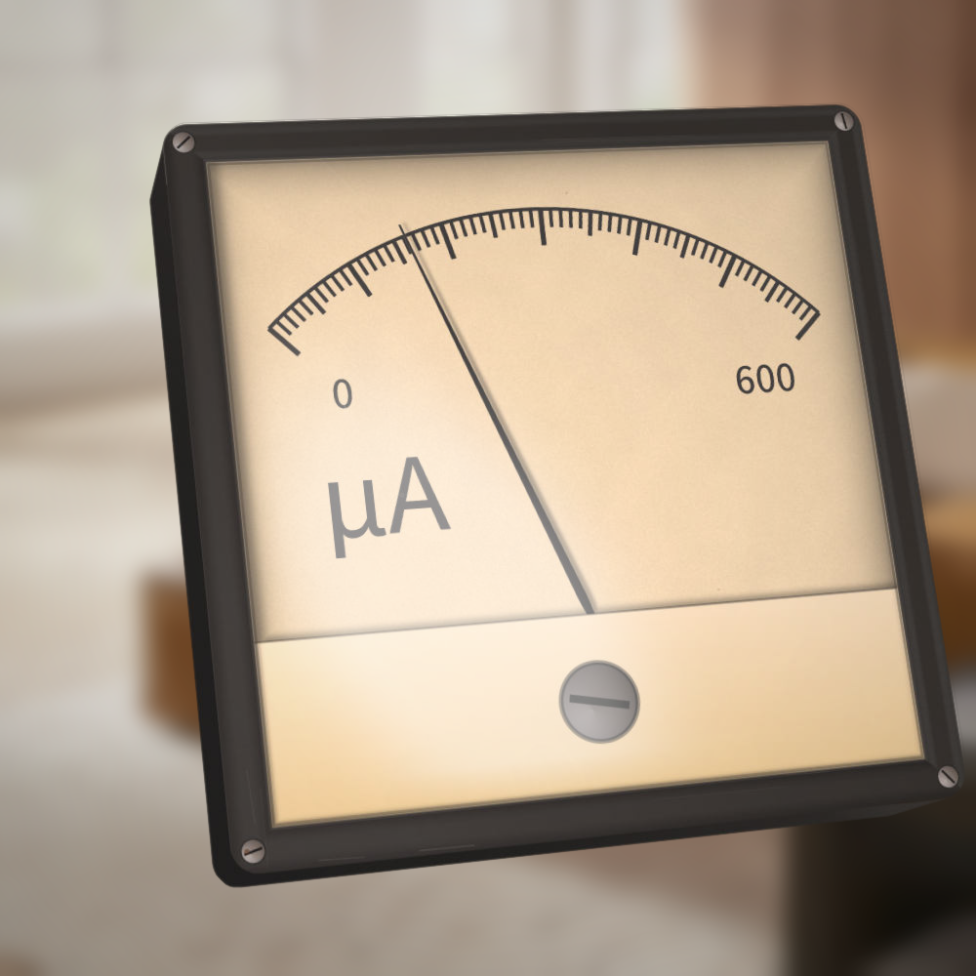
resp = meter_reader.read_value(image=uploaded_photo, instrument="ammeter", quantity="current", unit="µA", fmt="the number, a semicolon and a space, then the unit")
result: 160; µA
